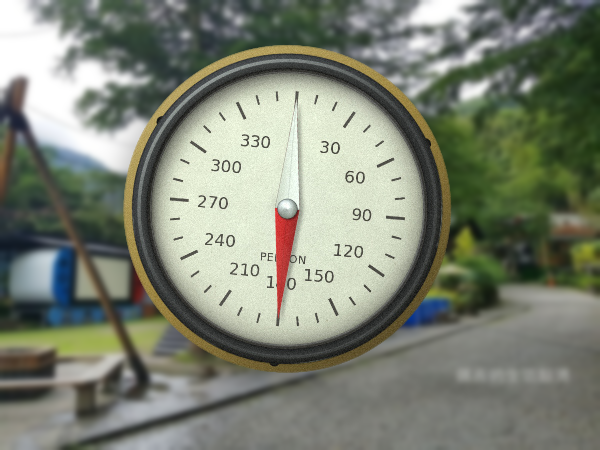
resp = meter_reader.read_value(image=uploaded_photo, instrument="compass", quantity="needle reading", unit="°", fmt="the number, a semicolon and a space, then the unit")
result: 180; °
